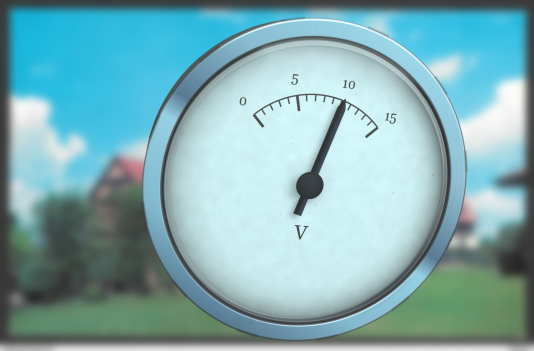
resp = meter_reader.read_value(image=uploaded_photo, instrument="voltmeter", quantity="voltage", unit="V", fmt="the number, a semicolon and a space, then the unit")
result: 10; V
